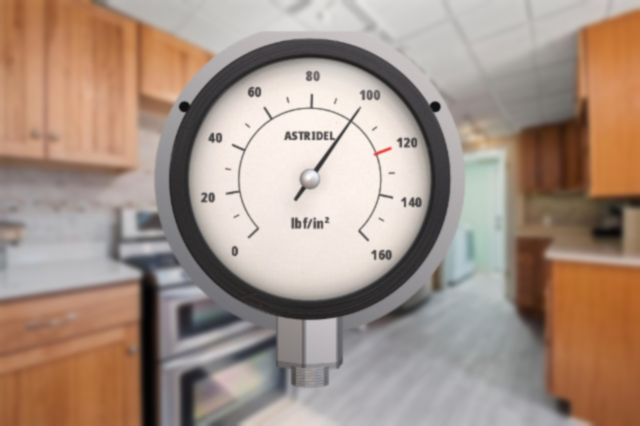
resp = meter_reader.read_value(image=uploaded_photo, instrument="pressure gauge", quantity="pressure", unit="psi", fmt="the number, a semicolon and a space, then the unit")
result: 100; psi
